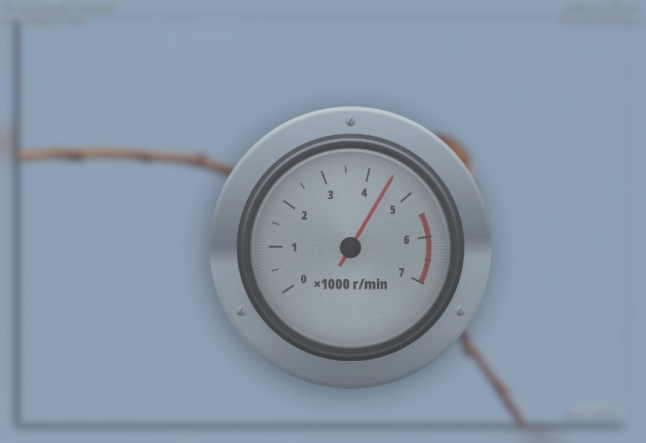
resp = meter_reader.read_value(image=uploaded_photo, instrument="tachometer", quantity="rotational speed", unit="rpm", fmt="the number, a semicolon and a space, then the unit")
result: 4500; rpm
